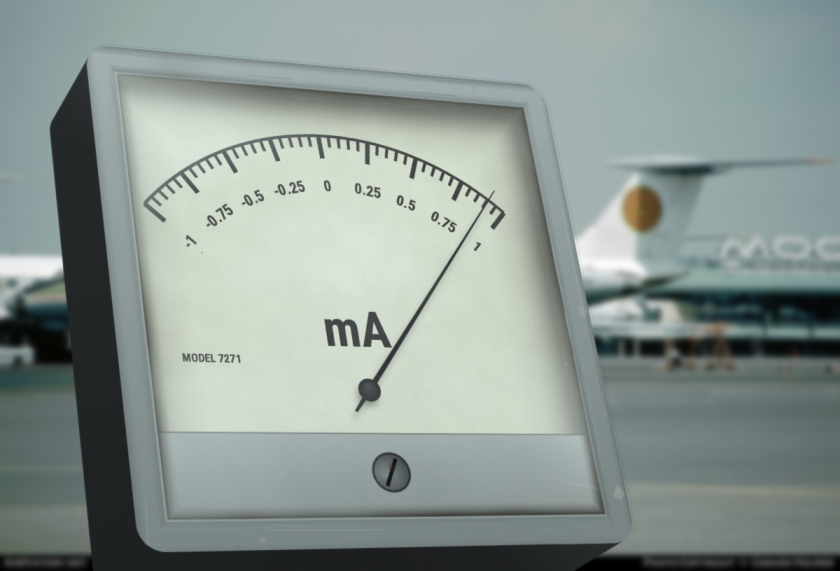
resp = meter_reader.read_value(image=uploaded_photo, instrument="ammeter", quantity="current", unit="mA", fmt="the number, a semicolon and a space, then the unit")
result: 0.9; mA
